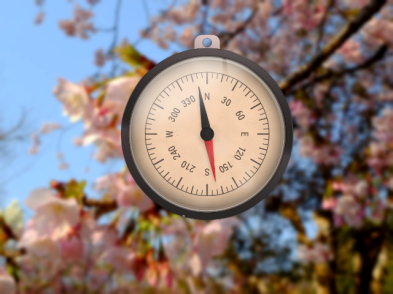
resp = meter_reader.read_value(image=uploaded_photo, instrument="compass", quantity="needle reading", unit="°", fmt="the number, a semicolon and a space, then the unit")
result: 170; °
